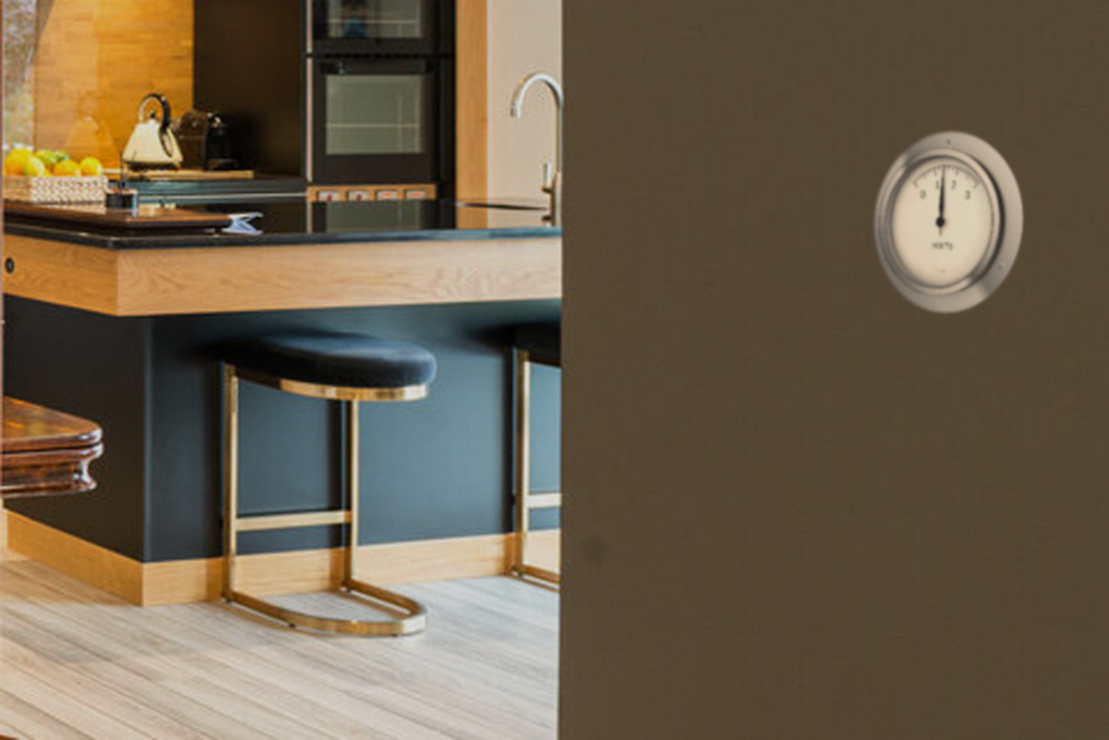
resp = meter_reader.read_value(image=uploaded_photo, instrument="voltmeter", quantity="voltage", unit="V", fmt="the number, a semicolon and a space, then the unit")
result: 1.5; V
